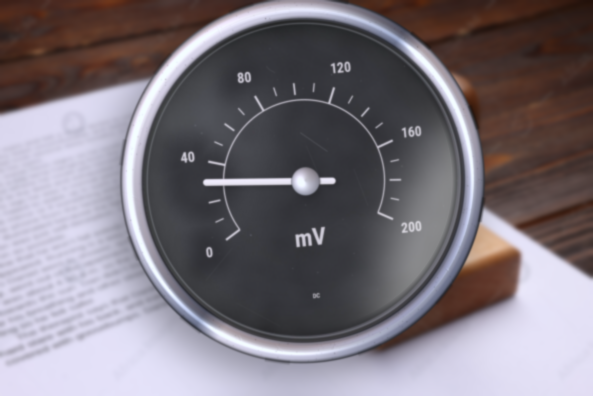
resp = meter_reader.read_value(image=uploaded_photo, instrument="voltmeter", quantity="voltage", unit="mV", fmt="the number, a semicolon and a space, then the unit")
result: 30; mV
